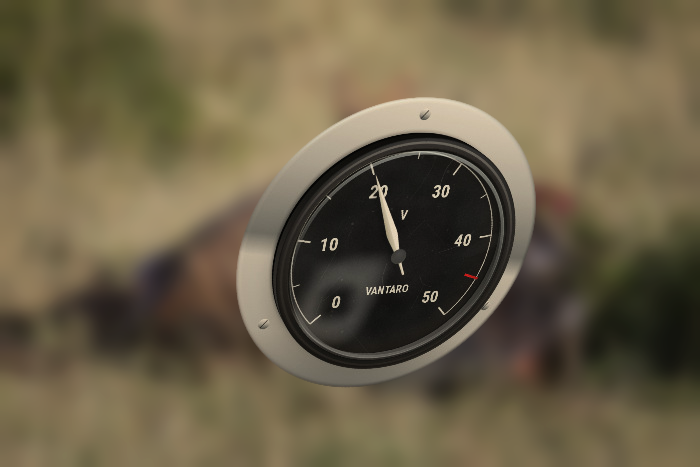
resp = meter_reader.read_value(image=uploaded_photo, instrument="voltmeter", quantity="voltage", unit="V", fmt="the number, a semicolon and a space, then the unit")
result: 20; V
